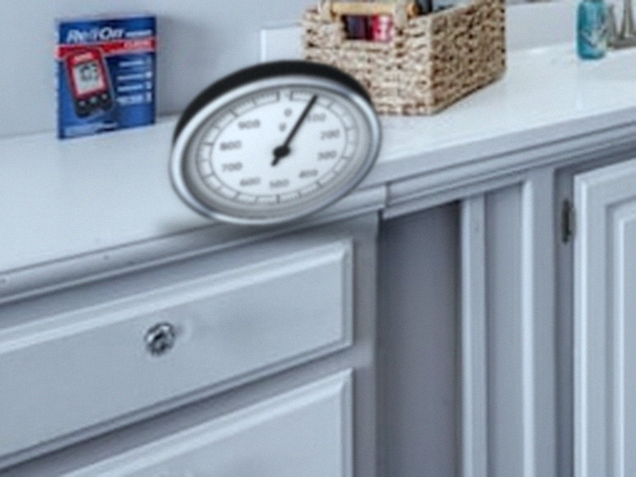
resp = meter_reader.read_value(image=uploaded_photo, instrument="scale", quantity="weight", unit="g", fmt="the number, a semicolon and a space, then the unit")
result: 50; g
